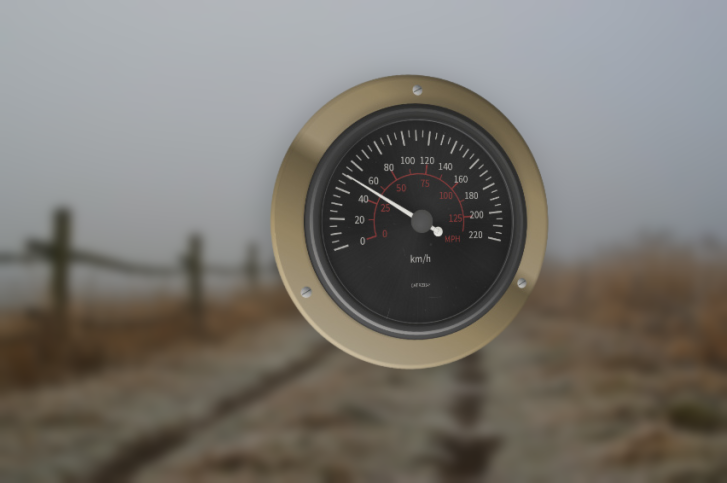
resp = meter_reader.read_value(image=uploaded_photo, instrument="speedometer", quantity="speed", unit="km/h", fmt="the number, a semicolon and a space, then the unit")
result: 50; km/h
